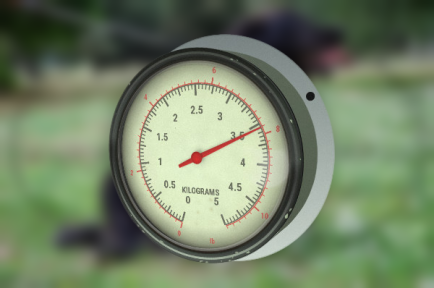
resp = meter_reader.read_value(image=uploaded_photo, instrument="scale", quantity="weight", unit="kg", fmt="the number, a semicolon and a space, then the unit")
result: 3.55; kg
